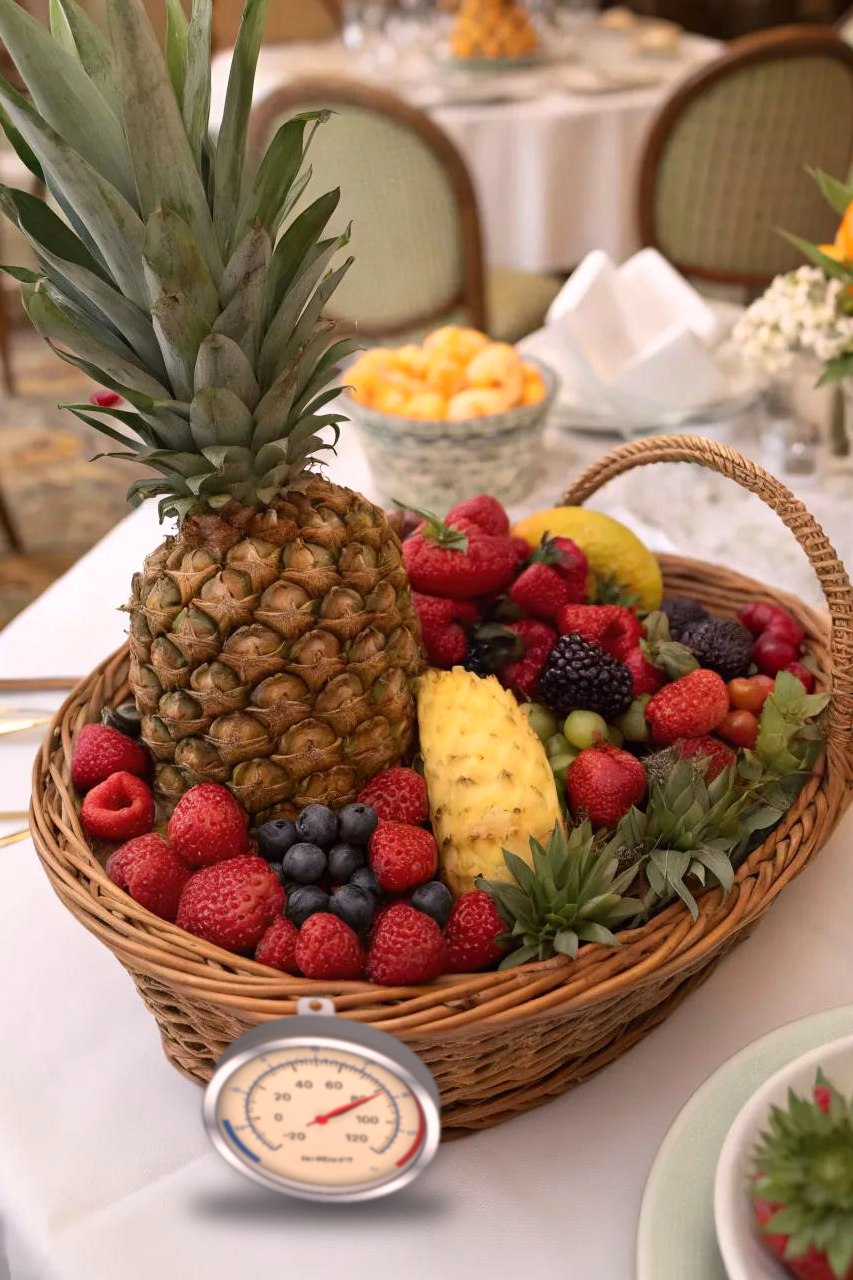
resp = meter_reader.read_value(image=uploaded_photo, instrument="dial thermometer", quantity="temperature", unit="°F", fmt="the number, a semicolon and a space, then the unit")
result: 80; °F
